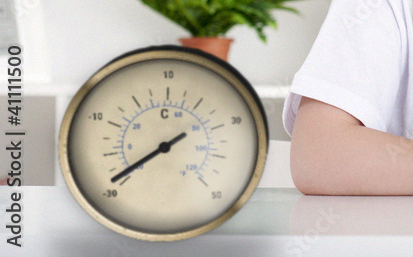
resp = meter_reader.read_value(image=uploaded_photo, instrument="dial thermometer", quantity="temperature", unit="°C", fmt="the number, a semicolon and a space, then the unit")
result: -27.5; °C
